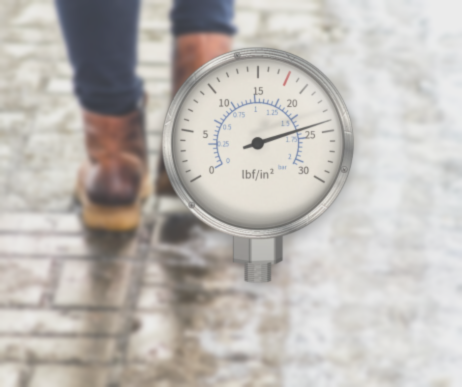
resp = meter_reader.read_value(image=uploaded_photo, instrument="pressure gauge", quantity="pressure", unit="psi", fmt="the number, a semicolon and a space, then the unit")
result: 24; psi
